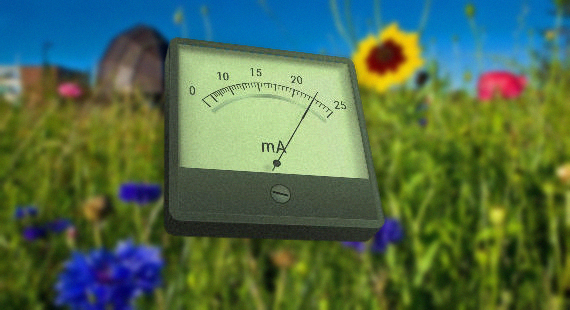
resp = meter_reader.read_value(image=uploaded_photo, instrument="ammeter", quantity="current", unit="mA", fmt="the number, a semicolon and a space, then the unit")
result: 22.5; mA
